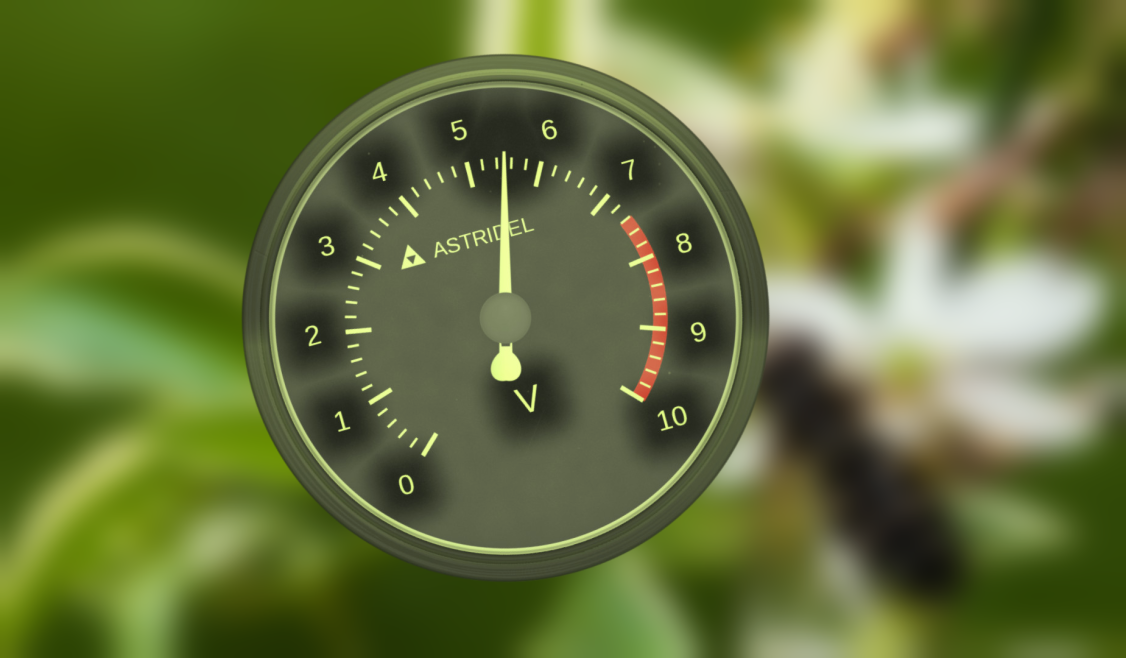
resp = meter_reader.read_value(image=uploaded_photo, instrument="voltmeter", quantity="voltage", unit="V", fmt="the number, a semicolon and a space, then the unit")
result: 5.5; V
